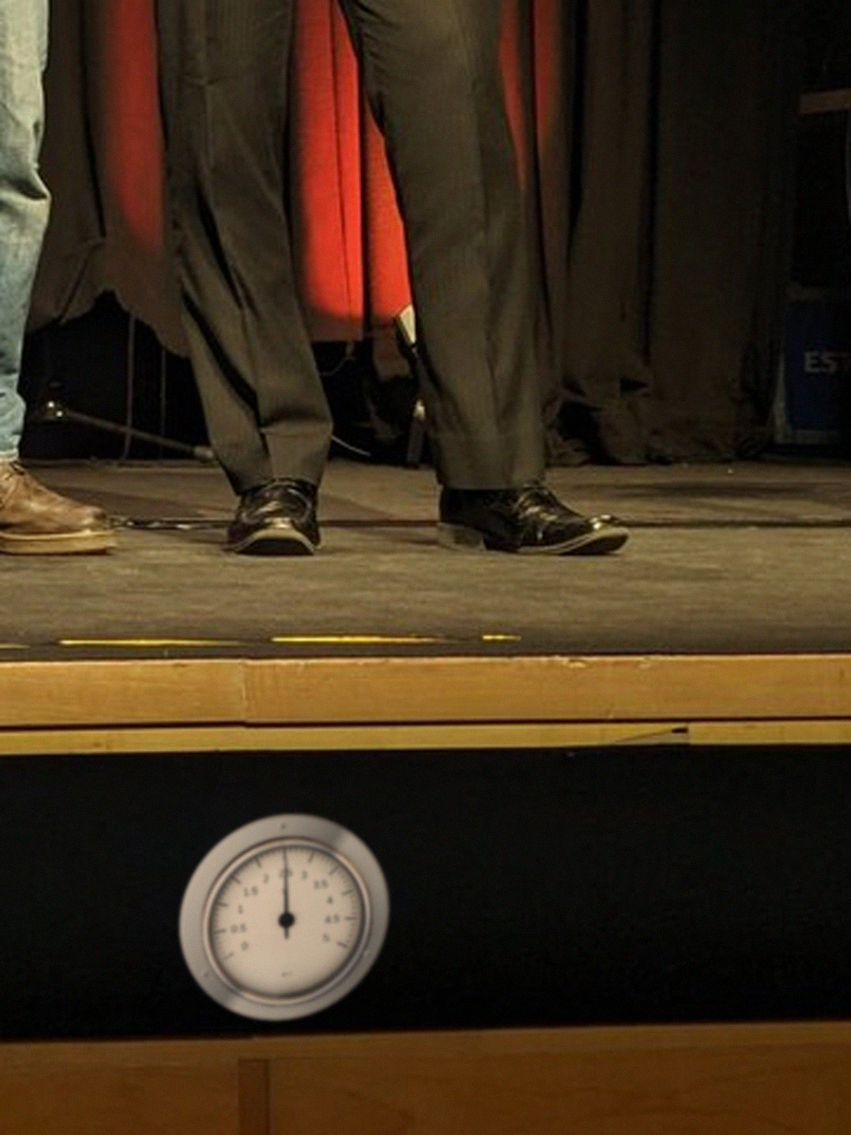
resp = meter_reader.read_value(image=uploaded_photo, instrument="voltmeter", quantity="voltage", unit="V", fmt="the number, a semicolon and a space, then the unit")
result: 2.5; V
